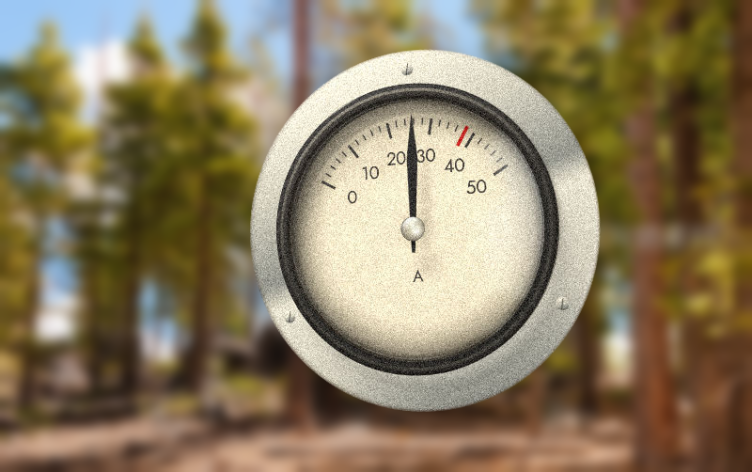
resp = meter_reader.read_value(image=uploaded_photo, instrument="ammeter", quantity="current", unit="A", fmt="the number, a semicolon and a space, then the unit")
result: 26; A
